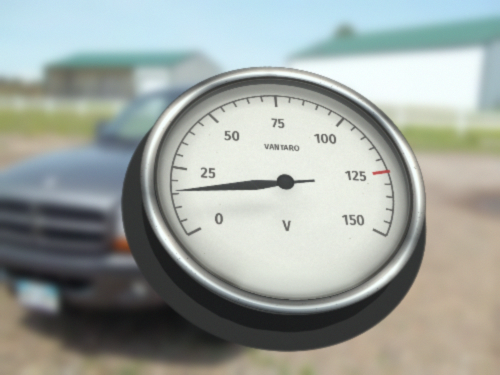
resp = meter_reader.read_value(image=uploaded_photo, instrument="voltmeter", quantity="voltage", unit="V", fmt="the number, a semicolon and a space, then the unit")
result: 15; V
